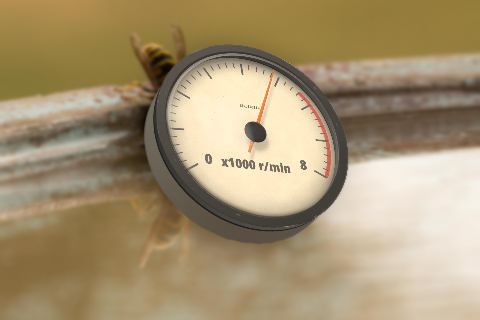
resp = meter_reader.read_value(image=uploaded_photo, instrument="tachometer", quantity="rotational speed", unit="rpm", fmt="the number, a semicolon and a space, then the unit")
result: 4800; rpm
